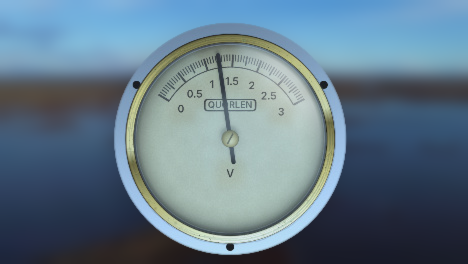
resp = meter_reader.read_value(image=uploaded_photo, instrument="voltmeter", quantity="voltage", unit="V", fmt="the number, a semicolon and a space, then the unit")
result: 1.25; V
